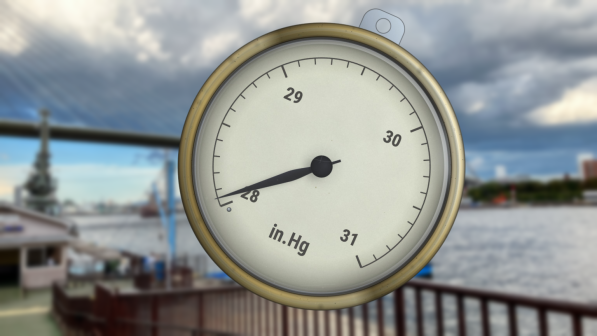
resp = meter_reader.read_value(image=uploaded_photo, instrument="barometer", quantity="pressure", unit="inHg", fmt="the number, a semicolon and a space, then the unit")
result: 28.05; inHg
